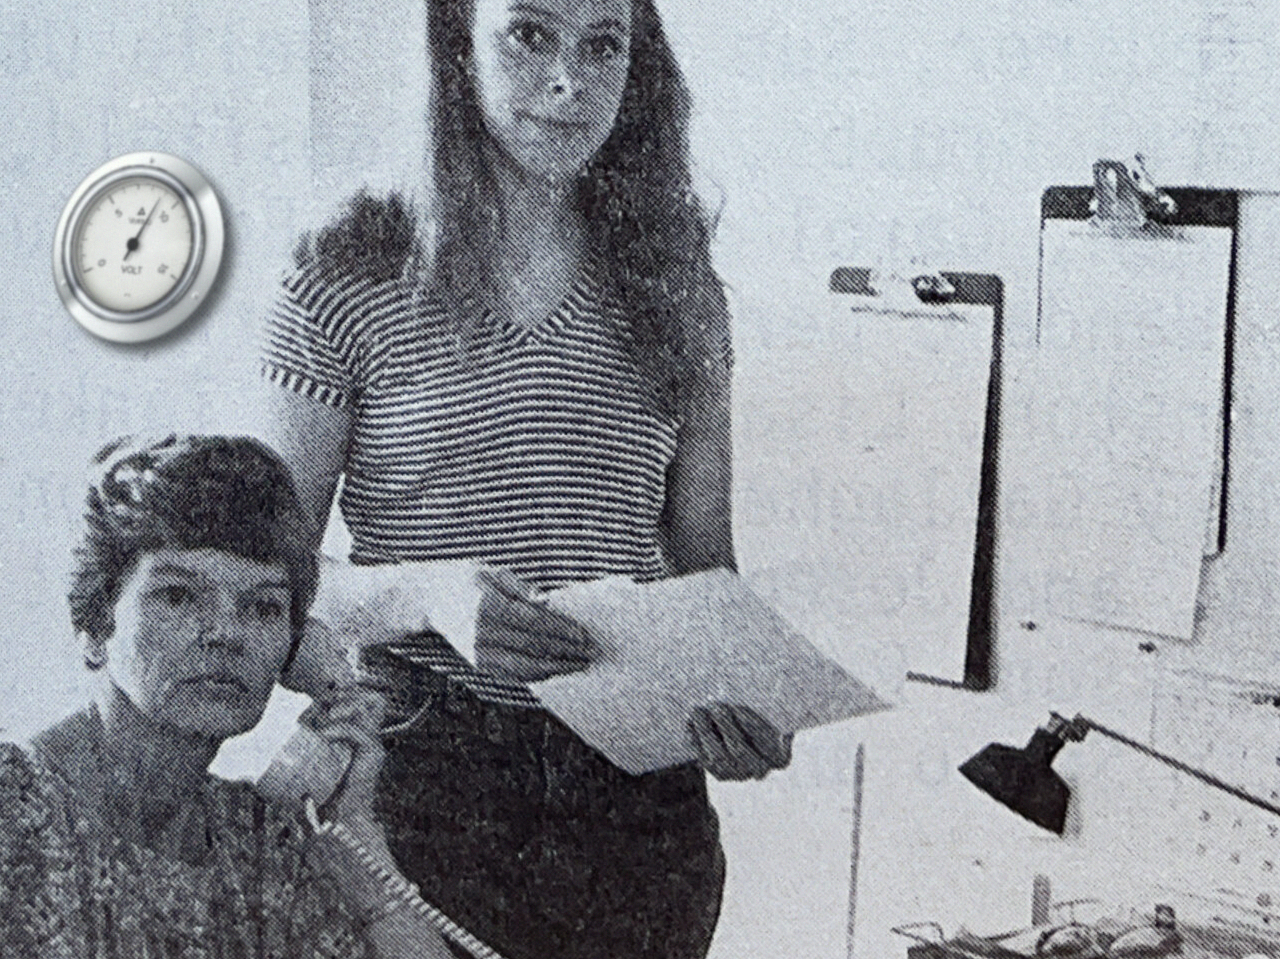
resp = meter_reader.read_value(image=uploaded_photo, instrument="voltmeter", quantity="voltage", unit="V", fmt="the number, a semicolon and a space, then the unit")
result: 9; V
